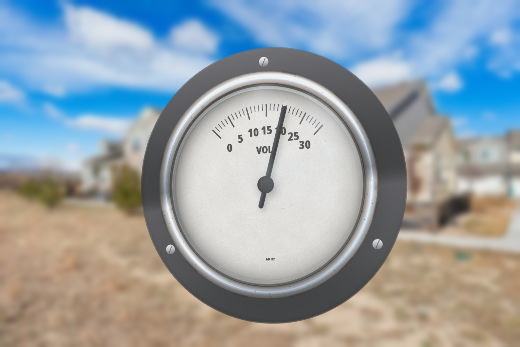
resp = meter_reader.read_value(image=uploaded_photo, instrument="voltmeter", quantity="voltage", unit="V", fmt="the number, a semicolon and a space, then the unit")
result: 20; V
